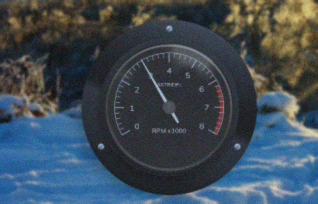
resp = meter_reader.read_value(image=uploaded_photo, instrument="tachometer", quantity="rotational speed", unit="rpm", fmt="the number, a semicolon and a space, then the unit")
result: 3000; rpm
